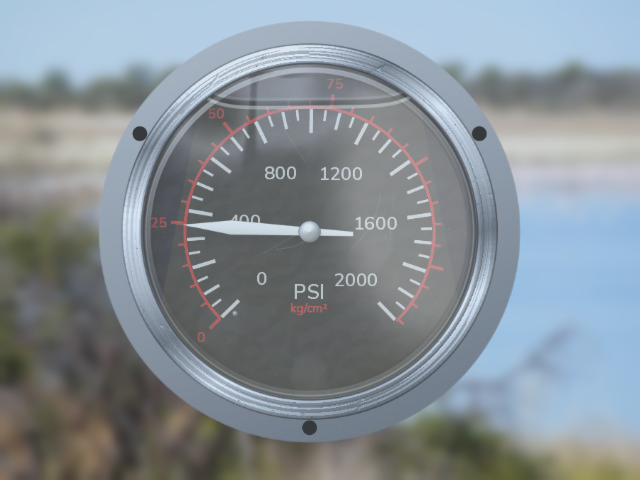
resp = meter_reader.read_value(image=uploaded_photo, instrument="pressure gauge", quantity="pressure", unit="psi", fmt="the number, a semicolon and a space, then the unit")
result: 350; psi
